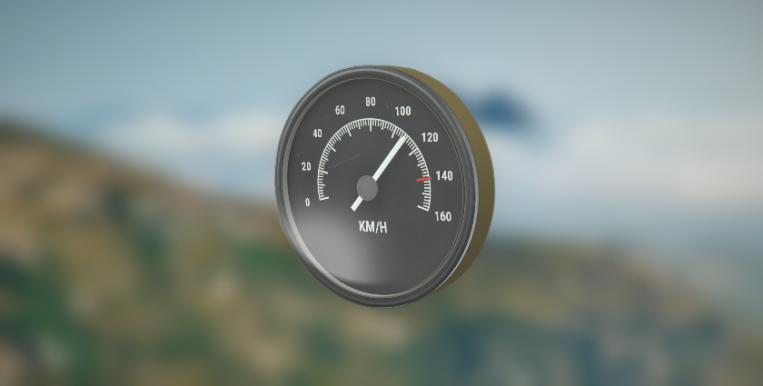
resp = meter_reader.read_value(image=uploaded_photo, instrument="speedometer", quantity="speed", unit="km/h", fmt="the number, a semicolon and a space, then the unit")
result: 110; km/h
